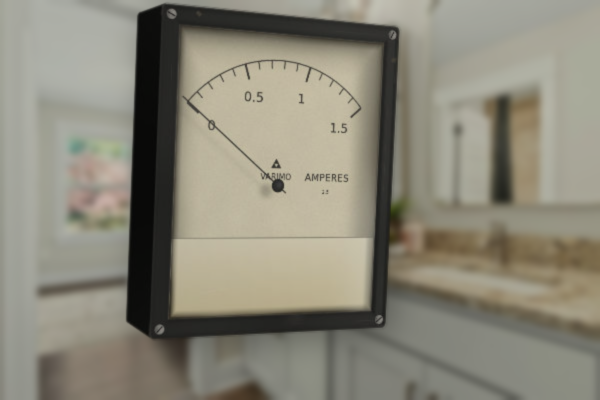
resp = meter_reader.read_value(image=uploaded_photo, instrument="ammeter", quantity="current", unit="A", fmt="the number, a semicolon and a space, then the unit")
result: 0; A
